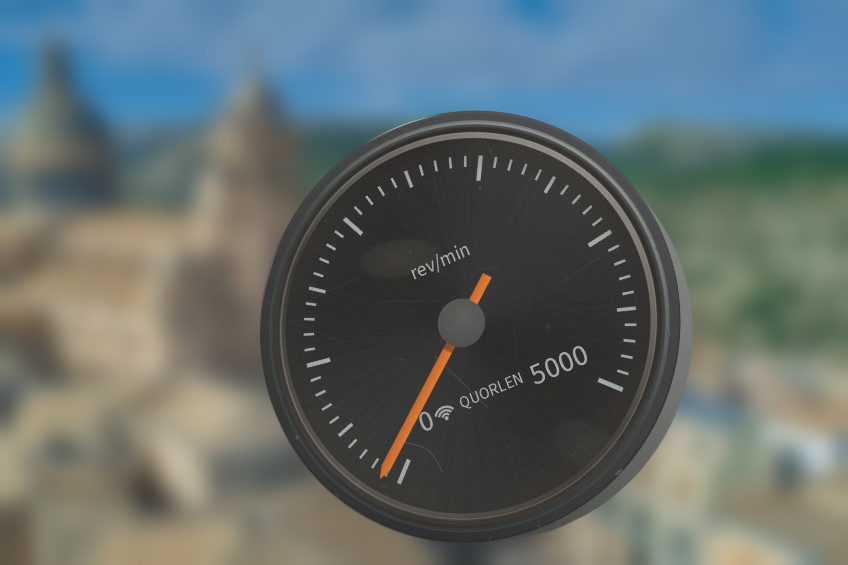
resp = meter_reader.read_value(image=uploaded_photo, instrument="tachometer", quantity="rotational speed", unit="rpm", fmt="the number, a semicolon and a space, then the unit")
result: 100; rpm
